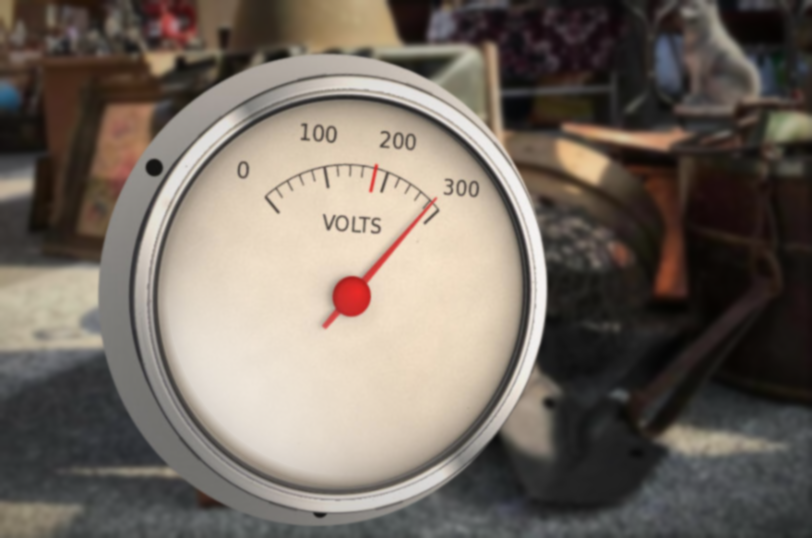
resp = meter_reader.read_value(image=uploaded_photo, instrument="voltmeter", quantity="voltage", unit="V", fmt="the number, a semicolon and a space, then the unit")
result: 280; V
